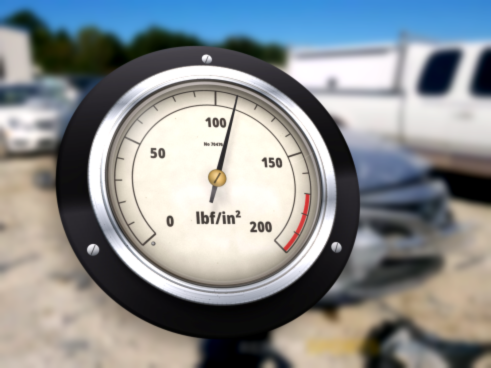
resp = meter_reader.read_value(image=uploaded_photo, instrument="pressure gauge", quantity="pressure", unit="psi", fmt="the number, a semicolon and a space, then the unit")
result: 110; psi
